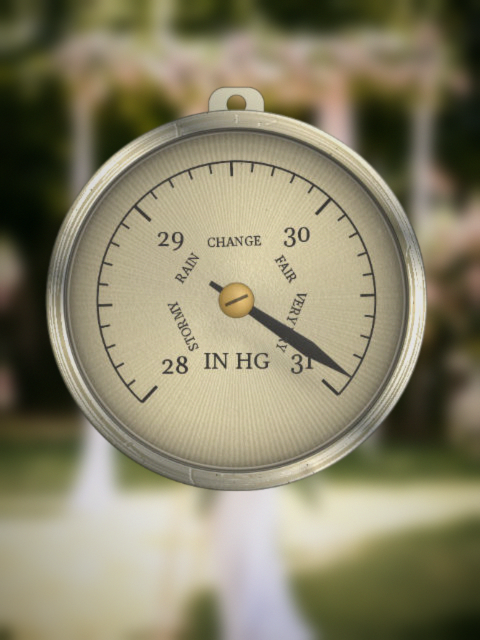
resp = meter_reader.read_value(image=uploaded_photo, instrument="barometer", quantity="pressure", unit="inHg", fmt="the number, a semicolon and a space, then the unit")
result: 30.9; inHg
